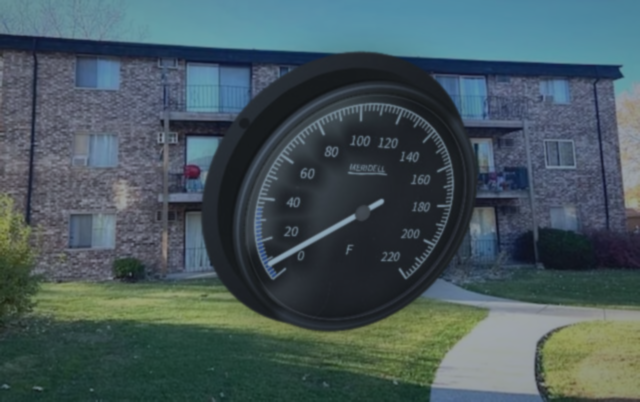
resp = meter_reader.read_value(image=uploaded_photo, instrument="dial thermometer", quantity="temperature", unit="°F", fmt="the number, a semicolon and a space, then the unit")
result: 10; °F
